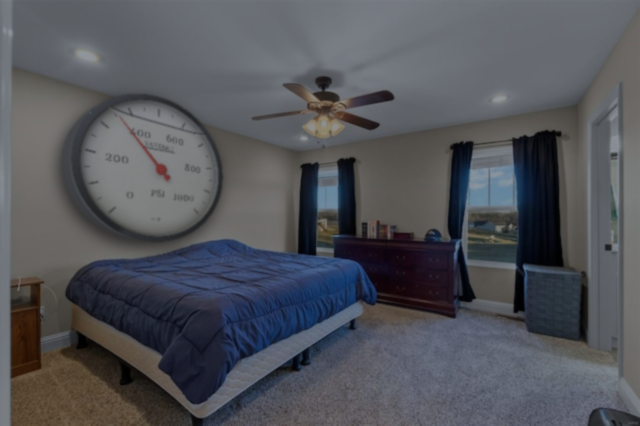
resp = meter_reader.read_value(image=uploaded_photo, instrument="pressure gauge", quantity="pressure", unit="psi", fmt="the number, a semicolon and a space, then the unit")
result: 350; psi
